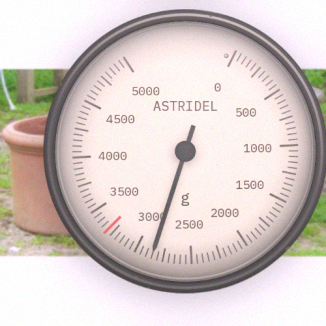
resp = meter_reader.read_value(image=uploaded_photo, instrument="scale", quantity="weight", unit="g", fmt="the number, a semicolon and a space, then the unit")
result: 2850; g
